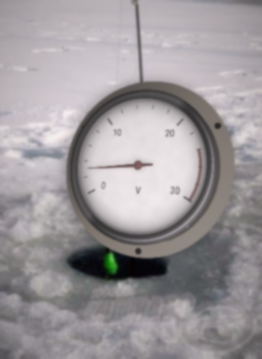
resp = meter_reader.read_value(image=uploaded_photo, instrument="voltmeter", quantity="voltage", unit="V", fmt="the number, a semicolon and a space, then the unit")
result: 3; V
